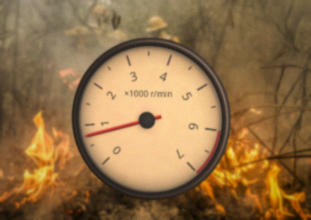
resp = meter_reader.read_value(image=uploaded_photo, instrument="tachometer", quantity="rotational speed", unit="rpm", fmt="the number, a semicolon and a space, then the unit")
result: 750; rpm
